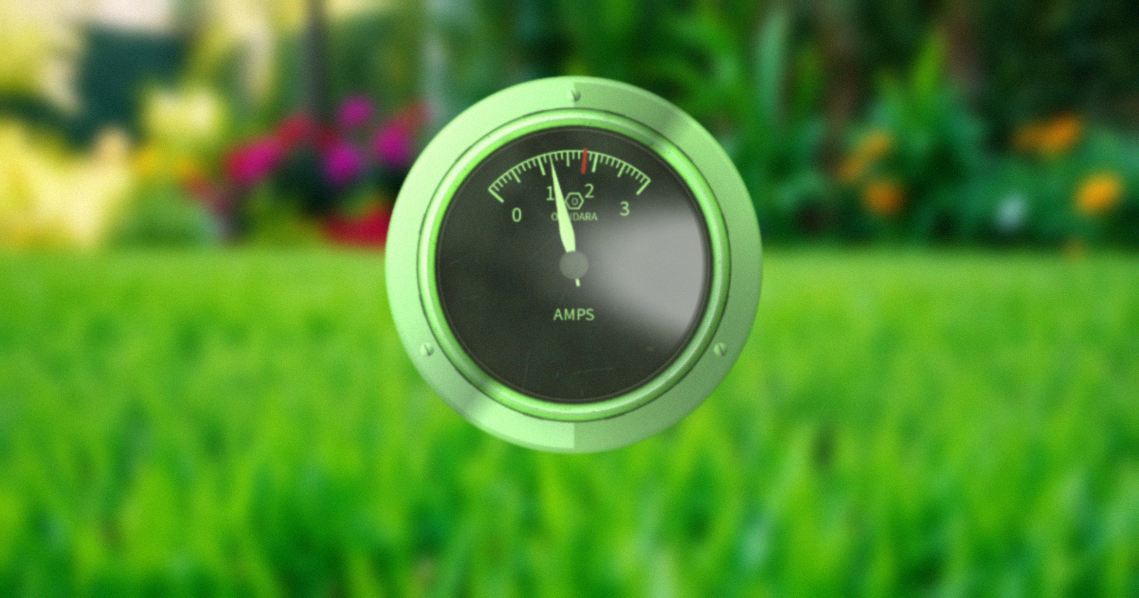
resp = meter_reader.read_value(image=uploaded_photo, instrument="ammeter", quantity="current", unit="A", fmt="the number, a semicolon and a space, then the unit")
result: 1.2; A
